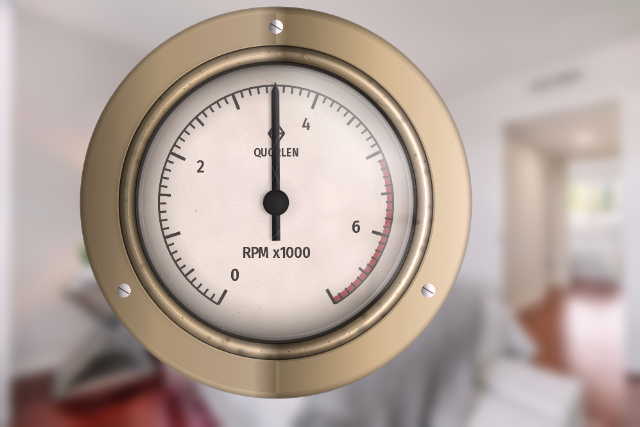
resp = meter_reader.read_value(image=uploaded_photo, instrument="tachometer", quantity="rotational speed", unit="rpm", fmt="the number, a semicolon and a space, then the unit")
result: 3500; rpm
